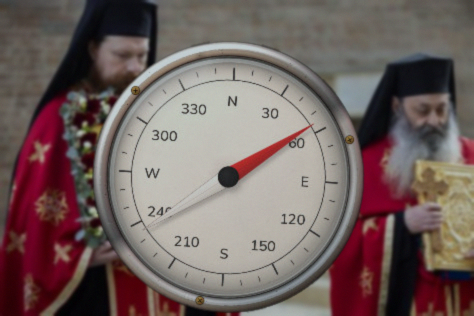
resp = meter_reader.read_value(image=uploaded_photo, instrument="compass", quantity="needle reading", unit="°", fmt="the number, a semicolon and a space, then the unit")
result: 55; °
